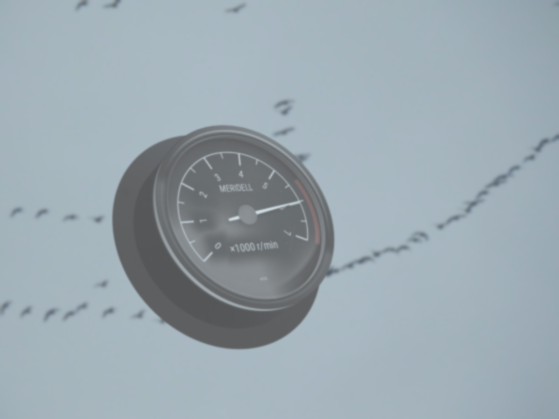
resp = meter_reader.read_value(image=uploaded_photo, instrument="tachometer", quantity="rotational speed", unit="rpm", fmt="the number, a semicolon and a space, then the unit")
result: 6000; rpm
